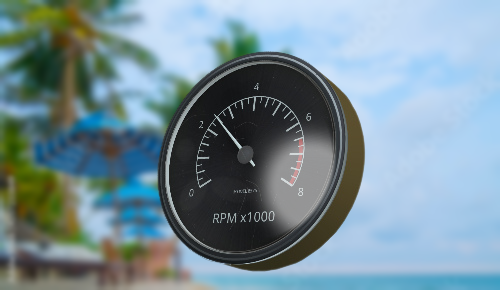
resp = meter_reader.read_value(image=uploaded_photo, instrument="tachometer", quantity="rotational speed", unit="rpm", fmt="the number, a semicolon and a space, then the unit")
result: 2500; rpm
